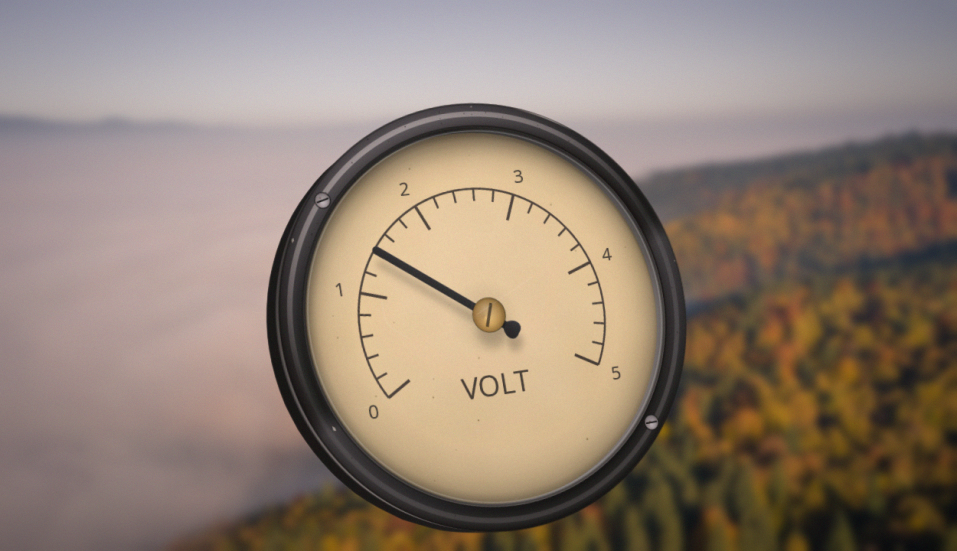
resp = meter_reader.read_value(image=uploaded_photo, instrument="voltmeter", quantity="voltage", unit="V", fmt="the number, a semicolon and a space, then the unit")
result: 1.4; V
